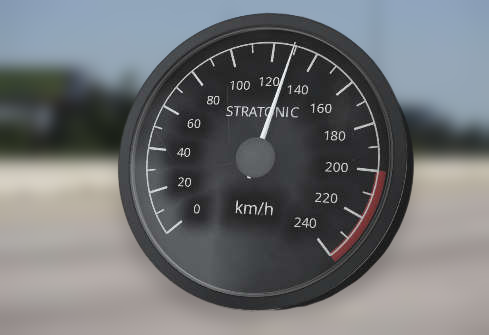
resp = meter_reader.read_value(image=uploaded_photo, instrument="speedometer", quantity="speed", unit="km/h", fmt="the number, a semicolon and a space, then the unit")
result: 130; km/h
